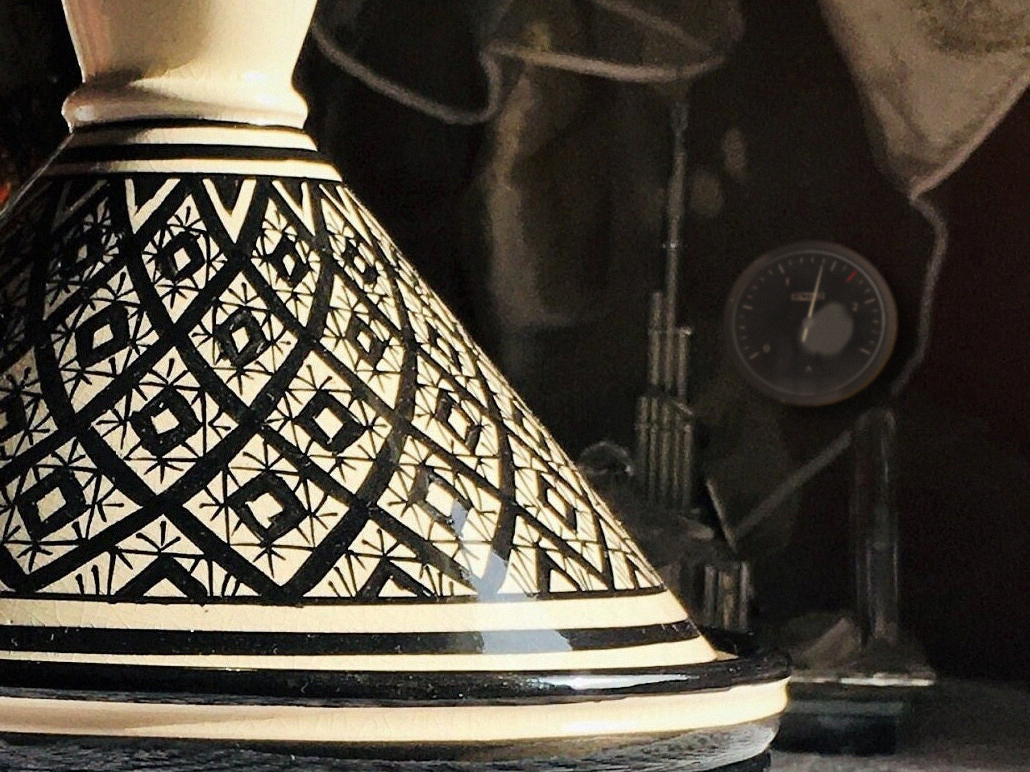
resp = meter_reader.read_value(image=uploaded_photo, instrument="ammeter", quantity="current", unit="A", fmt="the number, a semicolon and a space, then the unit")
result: 1.4; A
